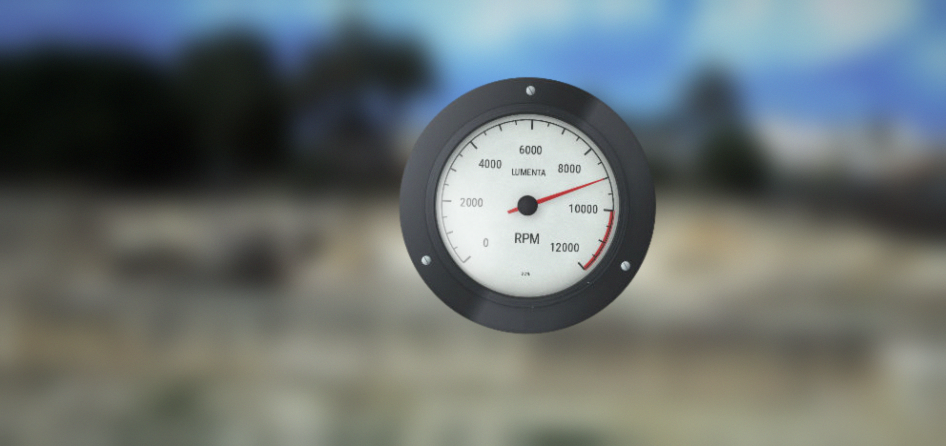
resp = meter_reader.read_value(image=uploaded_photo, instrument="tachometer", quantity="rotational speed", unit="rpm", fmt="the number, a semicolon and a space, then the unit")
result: 9000; rpm
